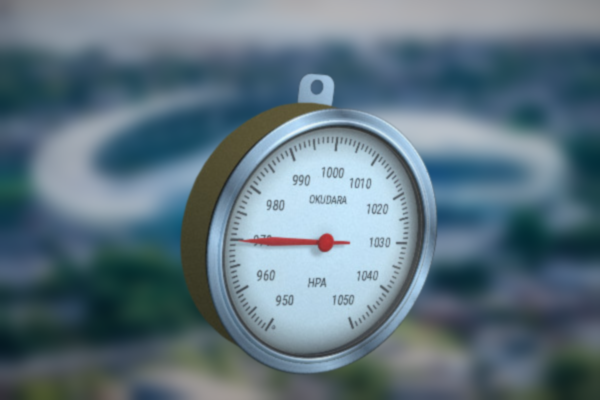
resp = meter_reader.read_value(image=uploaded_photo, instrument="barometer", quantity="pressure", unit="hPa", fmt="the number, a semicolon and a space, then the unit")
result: 970; hPa
